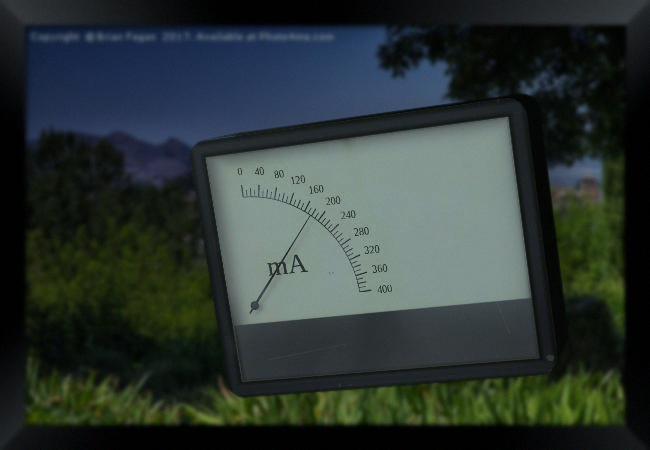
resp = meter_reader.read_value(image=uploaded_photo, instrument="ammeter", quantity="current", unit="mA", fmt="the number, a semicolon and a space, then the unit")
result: 180; mA
